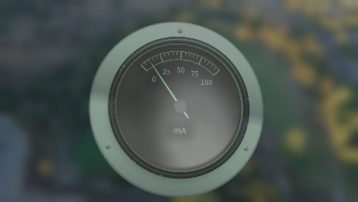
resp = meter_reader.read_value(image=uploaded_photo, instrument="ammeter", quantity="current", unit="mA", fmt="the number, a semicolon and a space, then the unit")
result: 10; mA
